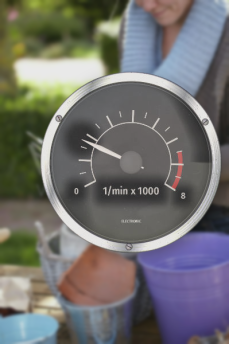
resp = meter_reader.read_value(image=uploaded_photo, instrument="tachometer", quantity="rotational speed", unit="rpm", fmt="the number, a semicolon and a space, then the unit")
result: 1750; rpm
